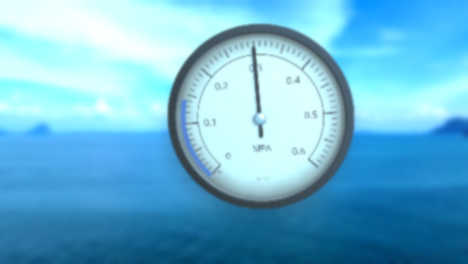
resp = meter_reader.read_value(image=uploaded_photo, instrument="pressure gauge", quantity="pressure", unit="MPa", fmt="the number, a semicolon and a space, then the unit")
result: 0.3; MPa
